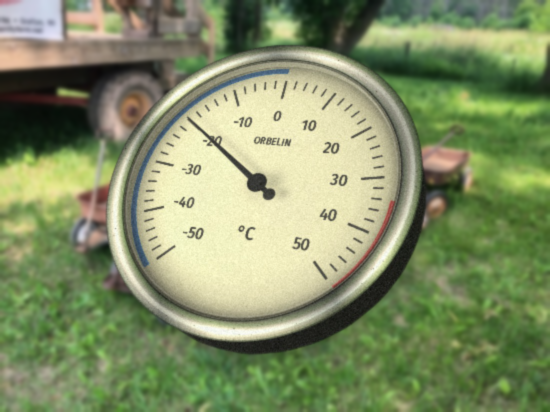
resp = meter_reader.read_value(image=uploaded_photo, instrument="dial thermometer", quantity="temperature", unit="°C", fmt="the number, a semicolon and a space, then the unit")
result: -20; °C
